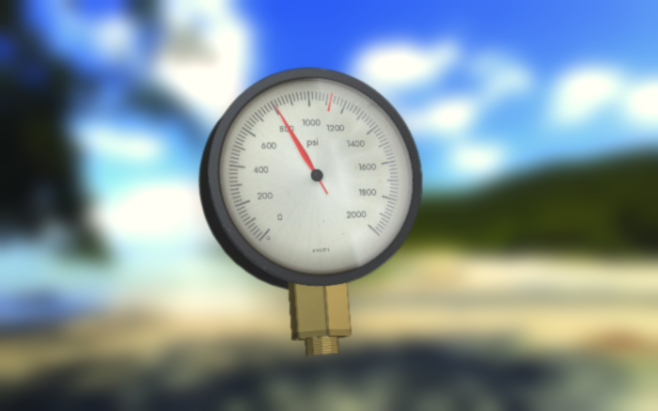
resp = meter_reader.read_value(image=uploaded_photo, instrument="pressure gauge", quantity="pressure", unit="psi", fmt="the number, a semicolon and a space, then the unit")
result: 800; psi
